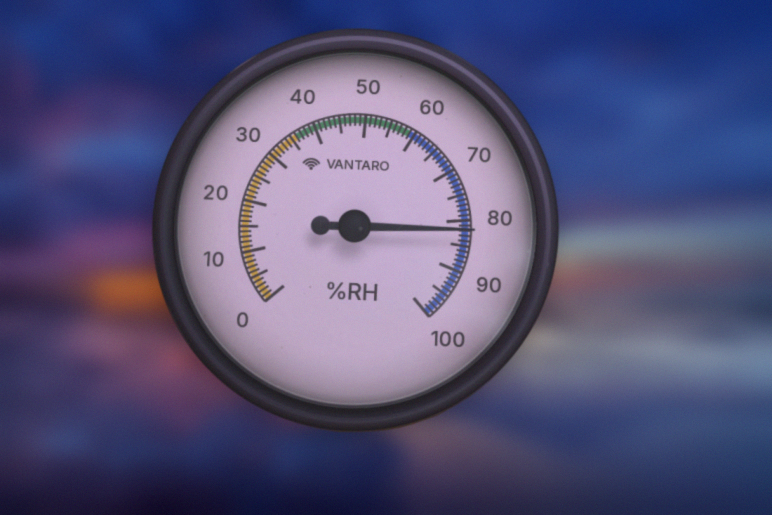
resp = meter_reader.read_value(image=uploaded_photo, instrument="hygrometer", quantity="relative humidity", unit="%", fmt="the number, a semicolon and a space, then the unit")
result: 82; %
